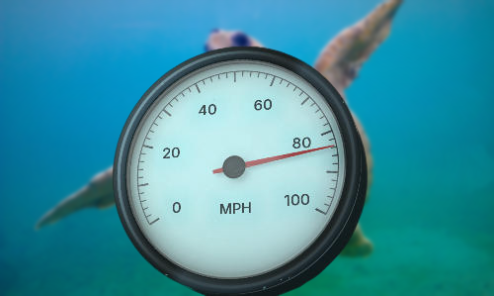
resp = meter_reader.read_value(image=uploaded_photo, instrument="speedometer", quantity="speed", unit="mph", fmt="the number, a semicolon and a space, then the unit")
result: 84; mph
